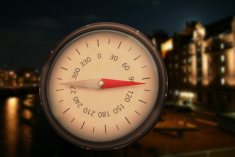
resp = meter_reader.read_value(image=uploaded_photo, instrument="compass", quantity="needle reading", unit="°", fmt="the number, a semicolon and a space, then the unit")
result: 97.5; °
